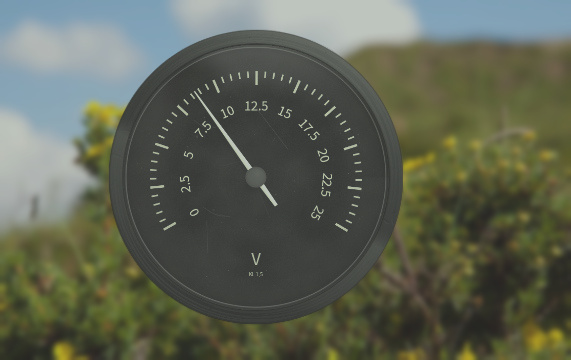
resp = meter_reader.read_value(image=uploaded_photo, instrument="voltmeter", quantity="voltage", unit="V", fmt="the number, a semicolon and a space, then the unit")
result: 8.75; V
